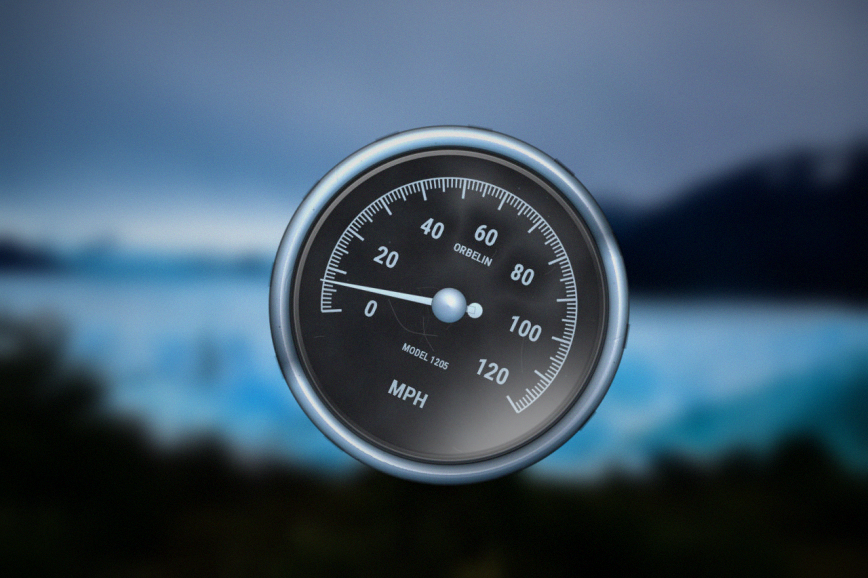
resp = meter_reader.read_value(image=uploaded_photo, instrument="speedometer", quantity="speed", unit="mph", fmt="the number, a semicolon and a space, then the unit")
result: 7; mph
